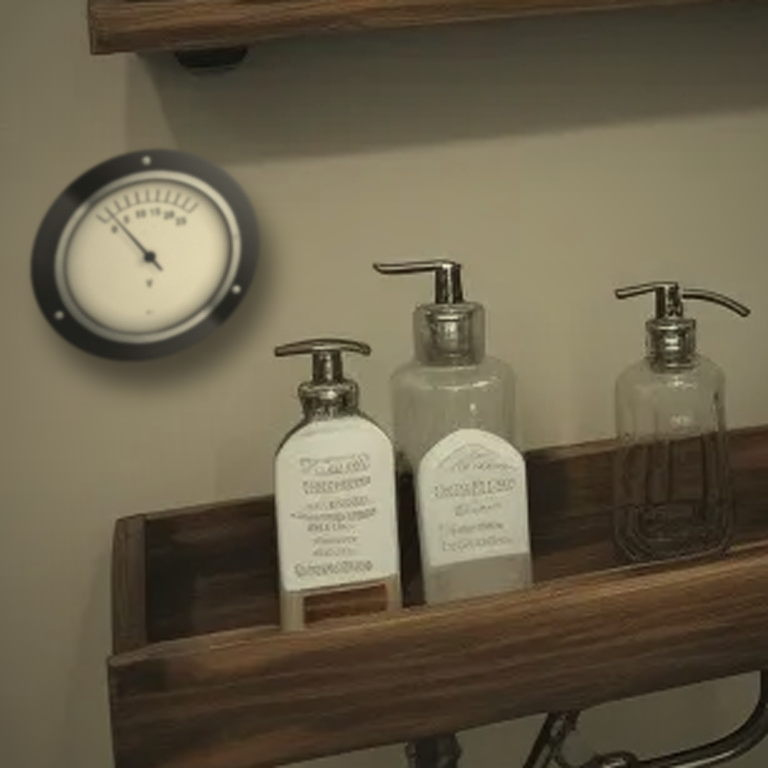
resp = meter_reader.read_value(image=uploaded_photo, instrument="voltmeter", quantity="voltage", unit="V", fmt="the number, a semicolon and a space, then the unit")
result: 2.5; V
